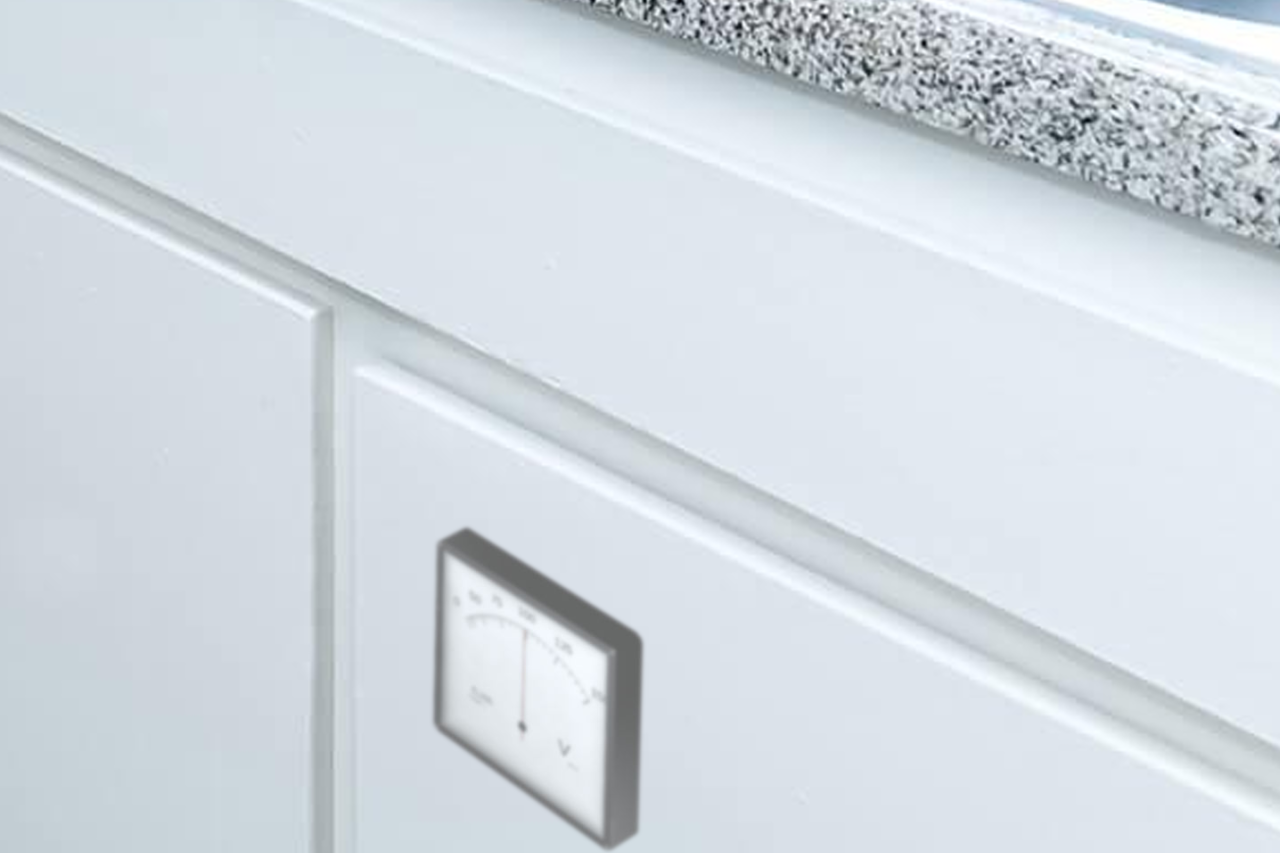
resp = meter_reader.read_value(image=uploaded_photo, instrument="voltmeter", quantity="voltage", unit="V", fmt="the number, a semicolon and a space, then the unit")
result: 100; V
